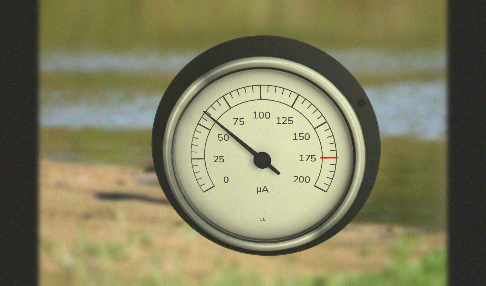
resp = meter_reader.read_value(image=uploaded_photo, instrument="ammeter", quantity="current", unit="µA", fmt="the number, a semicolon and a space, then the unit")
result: 60; µA
